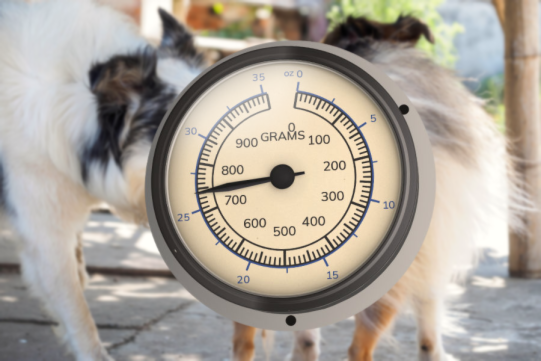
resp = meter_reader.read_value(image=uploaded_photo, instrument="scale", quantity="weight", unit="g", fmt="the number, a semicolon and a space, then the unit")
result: 740; g
